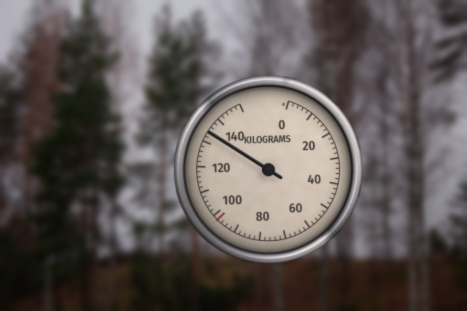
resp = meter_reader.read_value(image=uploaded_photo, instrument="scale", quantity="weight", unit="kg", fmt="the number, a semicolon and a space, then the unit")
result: 134; kg
